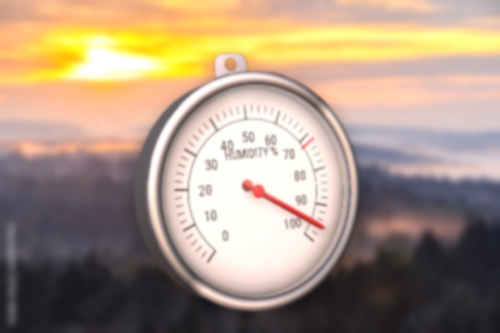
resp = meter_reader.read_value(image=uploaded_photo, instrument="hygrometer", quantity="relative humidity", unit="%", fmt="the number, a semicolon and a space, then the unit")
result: 96; %
